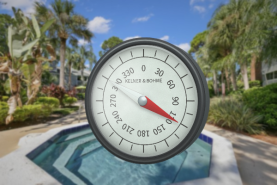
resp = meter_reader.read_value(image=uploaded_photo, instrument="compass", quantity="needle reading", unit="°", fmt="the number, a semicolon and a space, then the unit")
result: 120; °
